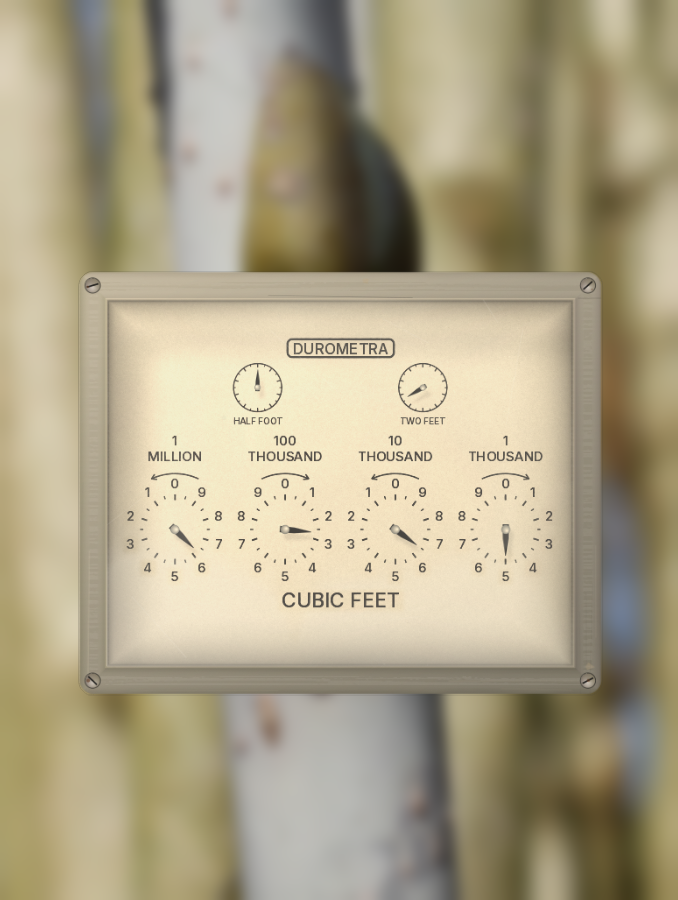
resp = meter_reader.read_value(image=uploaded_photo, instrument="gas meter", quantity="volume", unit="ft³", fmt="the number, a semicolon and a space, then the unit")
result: 626500; ft³
